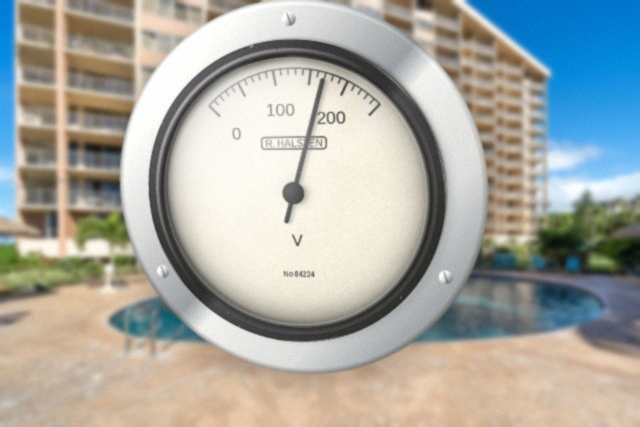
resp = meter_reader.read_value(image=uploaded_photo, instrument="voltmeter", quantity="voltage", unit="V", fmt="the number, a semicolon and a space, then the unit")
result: 170; V
